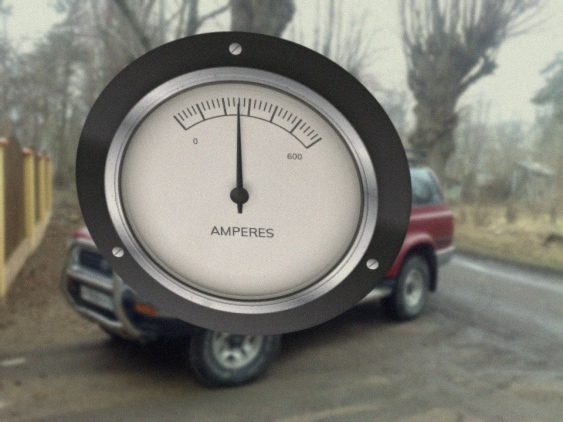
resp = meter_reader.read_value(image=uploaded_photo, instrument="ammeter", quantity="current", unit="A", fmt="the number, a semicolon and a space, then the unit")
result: 260; A
